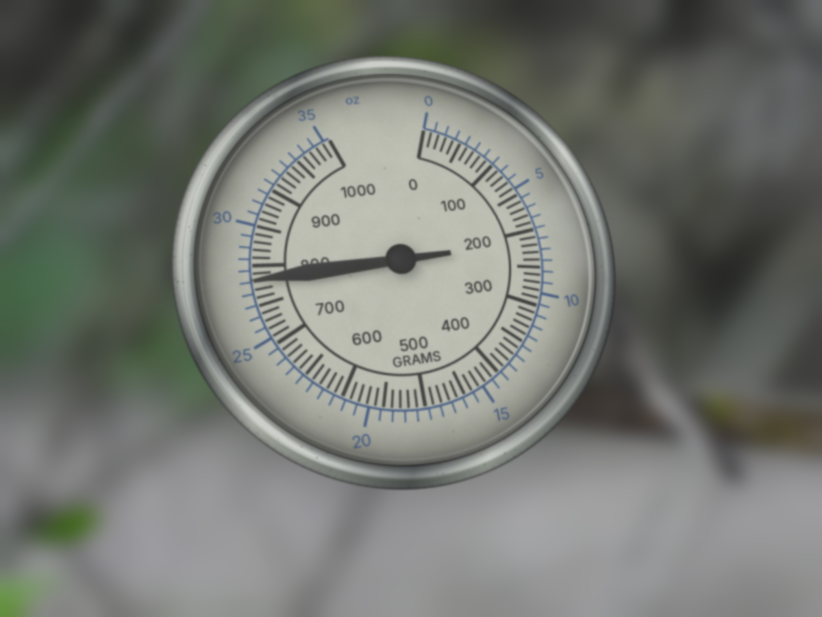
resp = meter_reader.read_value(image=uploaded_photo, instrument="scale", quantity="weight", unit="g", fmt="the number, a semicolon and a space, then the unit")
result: 780; g
